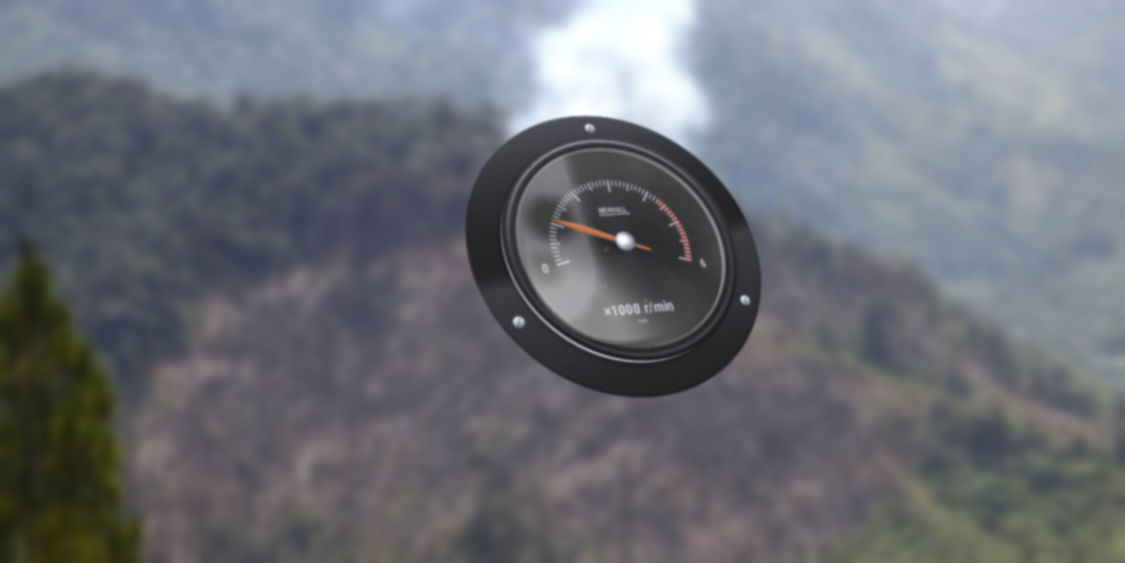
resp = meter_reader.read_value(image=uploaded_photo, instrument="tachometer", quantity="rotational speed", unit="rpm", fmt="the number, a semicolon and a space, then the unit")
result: 1000; rpm
